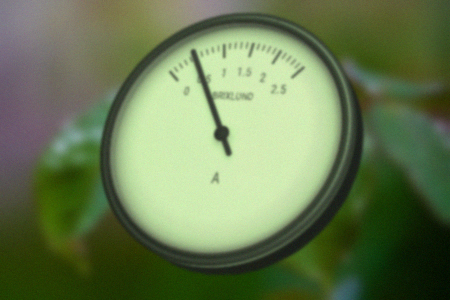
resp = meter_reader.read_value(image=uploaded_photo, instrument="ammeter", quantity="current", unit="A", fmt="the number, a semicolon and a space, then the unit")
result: 0.5; A
